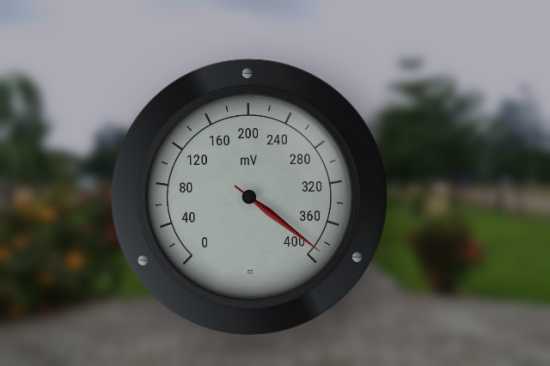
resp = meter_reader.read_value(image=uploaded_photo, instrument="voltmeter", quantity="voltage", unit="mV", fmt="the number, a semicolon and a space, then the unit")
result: 390; mV
